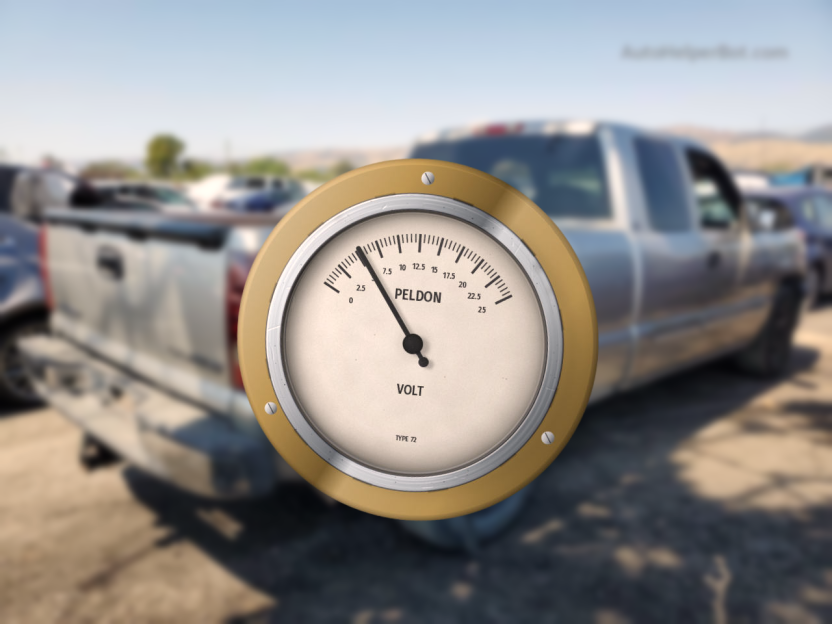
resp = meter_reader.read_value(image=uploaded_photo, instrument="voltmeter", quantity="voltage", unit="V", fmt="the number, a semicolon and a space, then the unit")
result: 5.5; V
